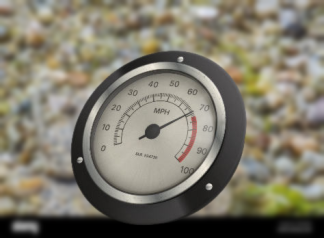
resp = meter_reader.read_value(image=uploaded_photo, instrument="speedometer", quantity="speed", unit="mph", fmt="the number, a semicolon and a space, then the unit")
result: 70; mph
